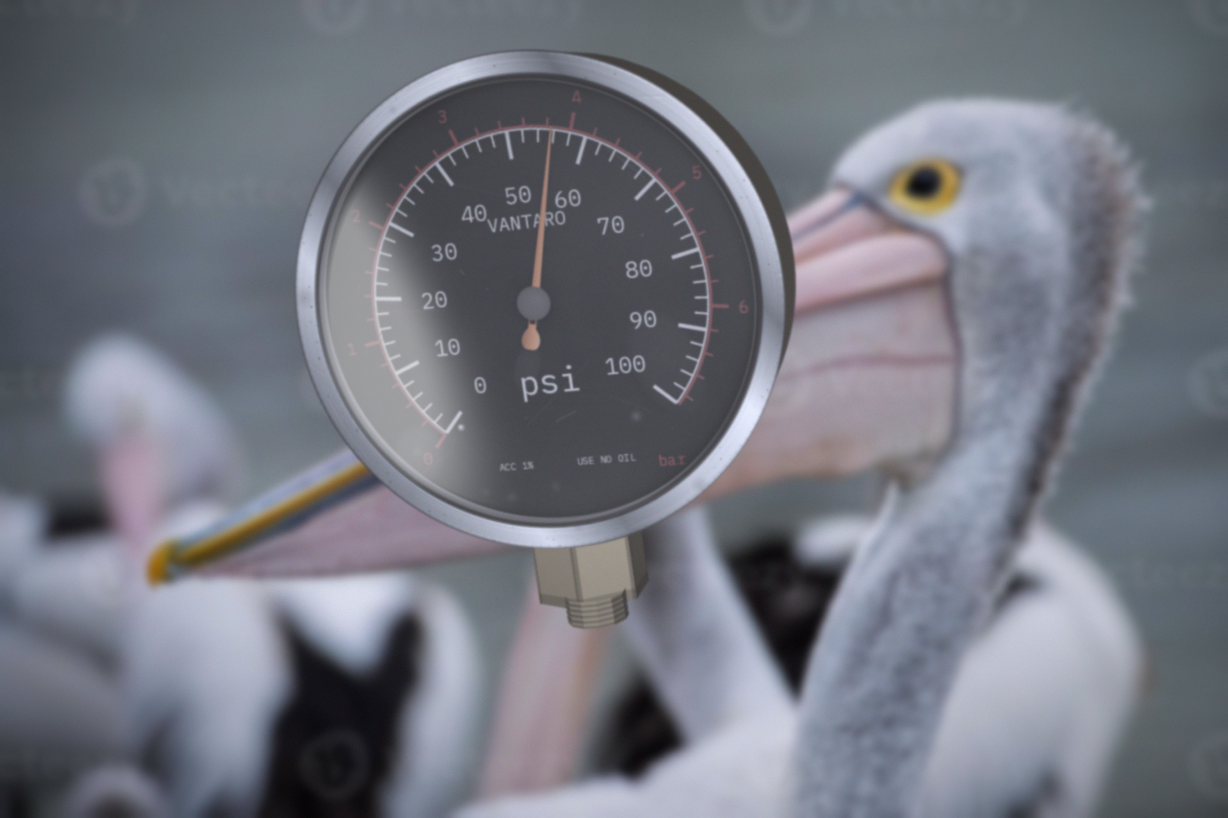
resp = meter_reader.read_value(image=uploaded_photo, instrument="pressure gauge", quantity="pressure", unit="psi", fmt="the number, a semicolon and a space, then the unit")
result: 56; psi
